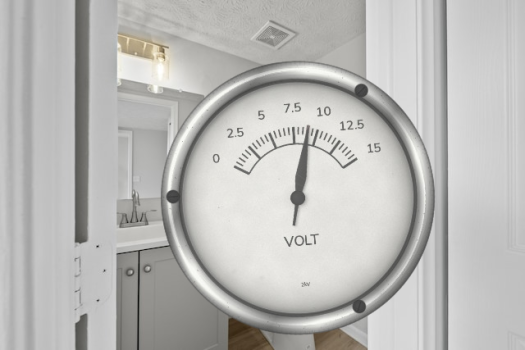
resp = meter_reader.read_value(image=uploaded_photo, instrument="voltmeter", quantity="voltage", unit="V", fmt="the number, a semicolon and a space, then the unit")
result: 9; V
